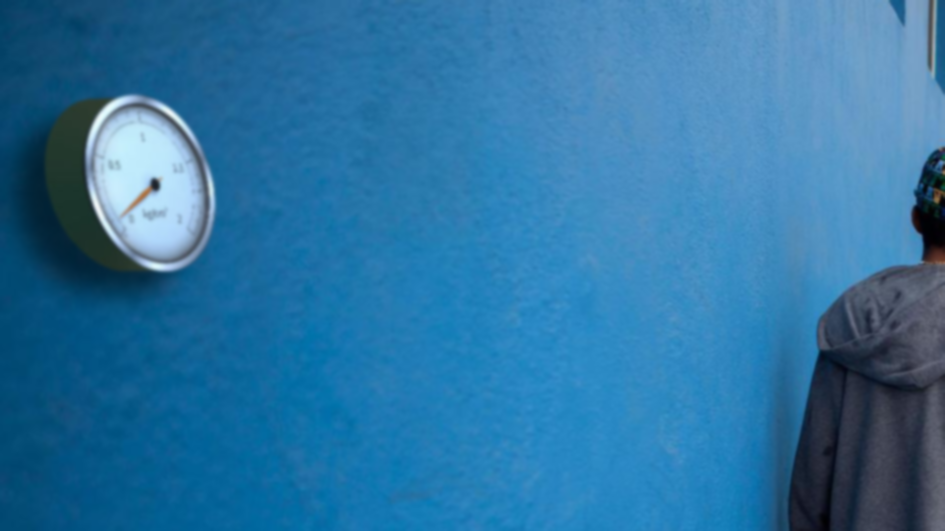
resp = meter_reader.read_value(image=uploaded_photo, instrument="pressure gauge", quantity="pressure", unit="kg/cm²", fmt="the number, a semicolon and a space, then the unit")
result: 0.1; kg/cm²
